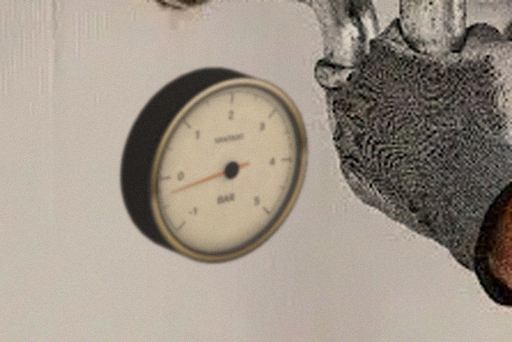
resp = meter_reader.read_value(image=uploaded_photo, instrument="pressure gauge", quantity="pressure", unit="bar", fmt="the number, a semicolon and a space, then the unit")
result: -0.25; bar
